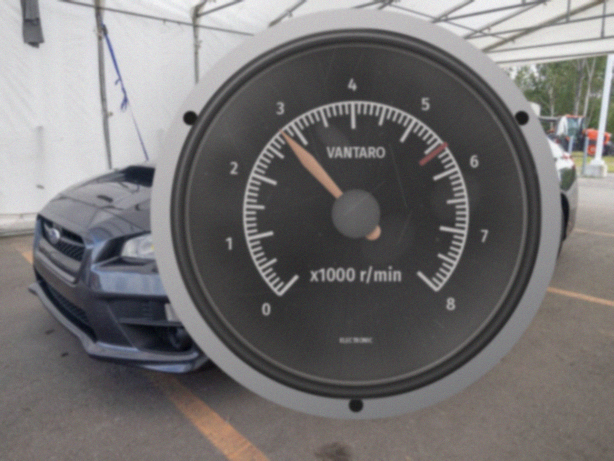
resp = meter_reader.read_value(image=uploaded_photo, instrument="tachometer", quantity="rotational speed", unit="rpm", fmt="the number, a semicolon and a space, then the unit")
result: 2800; rpm
